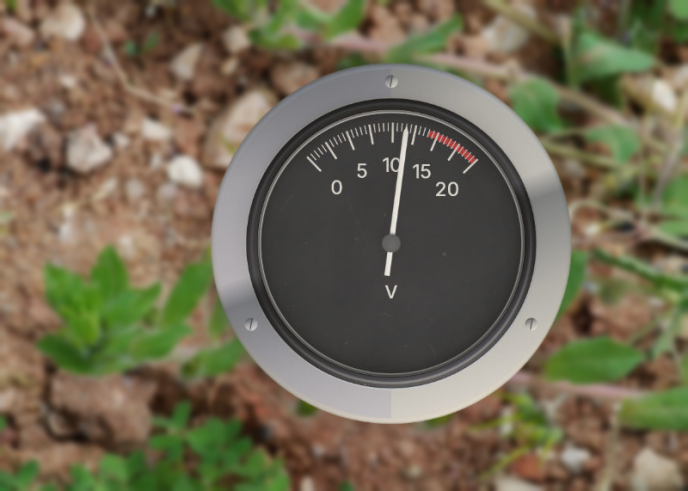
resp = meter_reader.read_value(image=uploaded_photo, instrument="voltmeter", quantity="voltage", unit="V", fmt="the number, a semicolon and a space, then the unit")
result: 11.5; V
